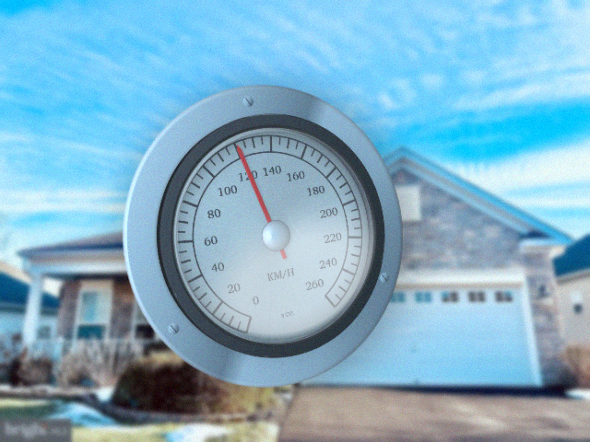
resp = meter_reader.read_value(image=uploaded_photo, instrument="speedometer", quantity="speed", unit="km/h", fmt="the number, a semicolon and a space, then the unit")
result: 120; km/h
